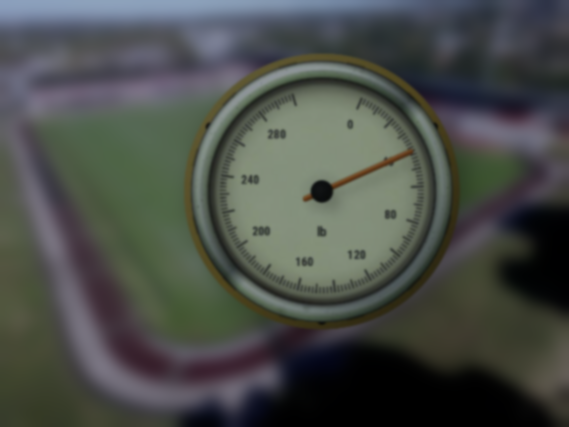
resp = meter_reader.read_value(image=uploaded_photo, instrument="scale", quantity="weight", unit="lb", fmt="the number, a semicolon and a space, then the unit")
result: 40; lb
